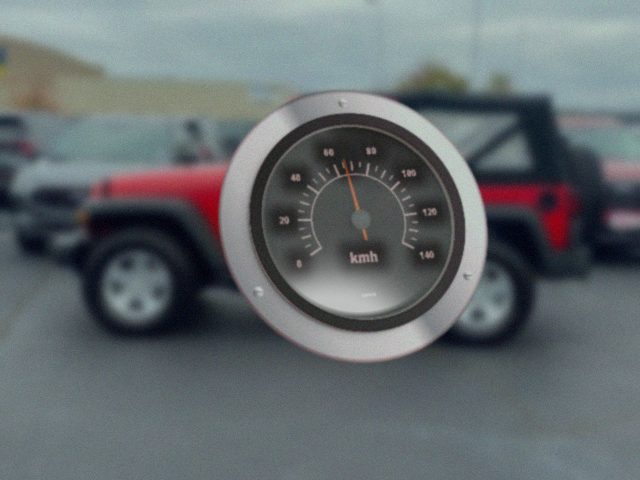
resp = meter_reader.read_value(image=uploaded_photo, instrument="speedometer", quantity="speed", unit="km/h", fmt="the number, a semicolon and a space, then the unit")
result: 65; km/h
